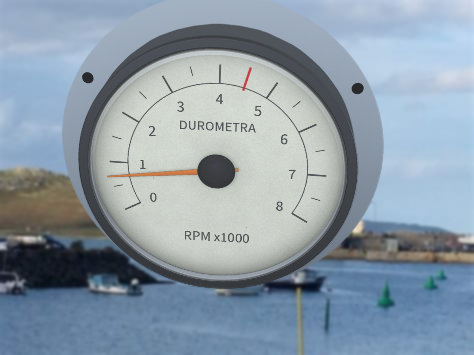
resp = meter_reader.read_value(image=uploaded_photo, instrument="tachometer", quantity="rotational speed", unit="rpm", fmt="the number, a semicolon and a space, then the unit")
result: 750; rpm
